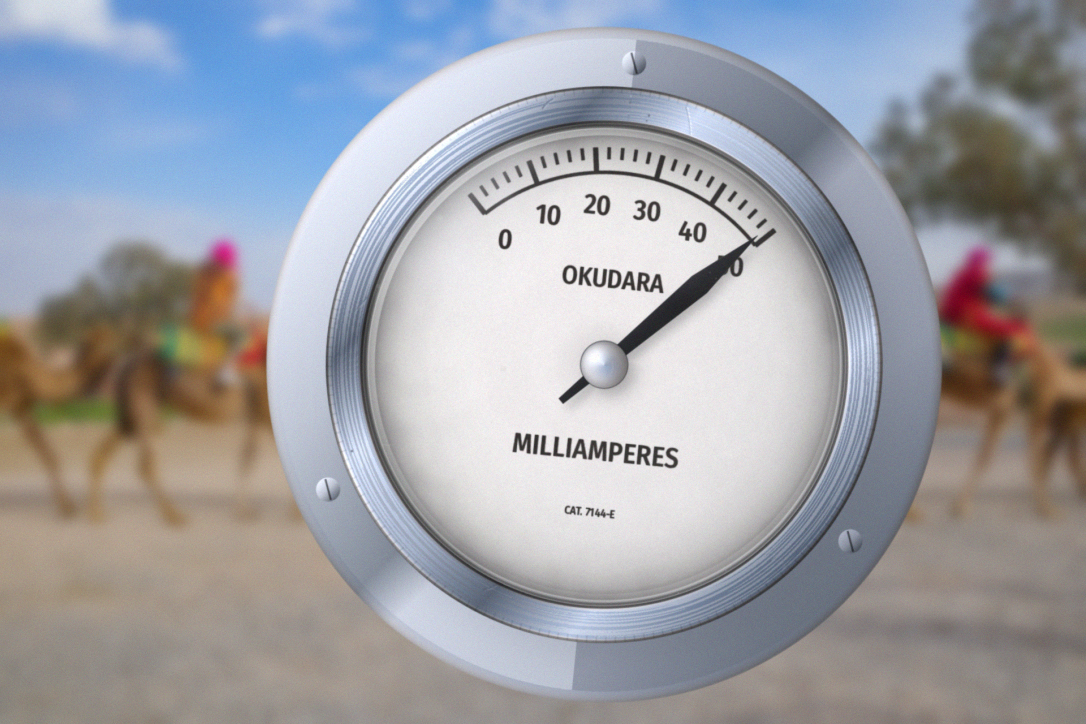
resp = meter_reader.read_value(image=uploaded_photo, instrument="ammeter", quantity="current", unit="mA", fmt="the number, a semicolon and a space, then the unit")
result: 49; mA
